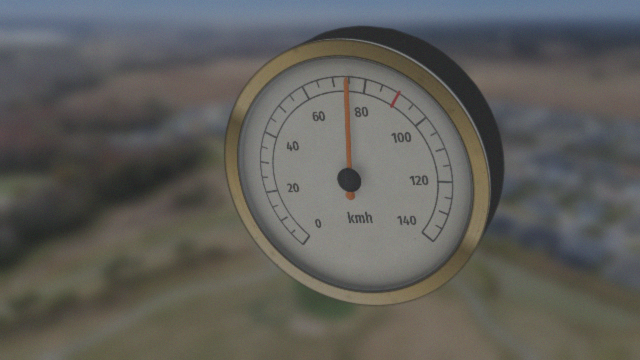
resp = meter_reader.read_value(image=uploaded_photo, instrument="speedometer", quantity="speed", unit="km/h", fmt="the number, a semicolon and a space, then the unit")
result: 75; km/h
